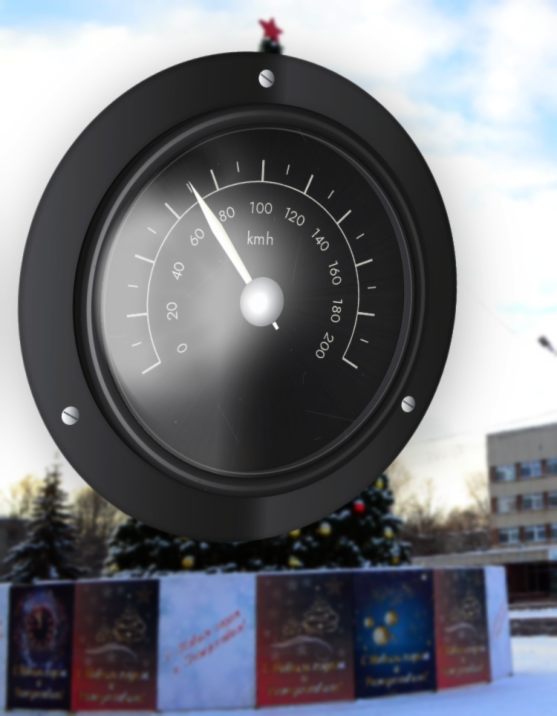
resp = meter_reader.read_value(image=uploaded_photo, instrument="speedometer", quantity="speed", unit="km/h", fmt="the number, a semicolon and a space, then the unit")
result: 70; km/h
